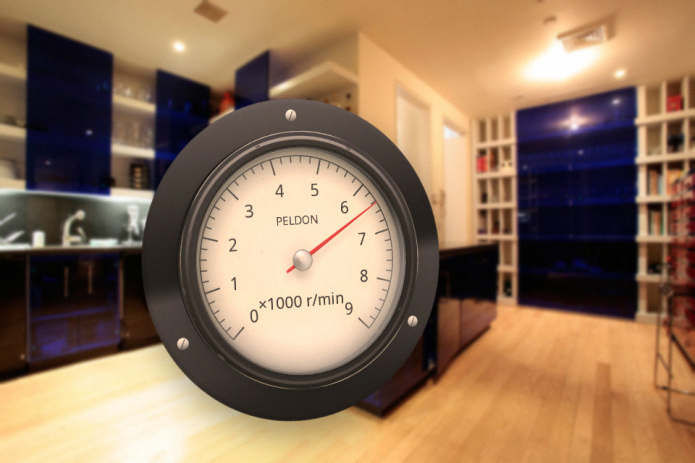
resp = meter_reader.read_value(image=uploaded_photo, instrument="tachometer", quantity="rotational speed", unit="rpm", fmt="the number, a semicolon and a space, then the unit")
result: 6400; rpm
